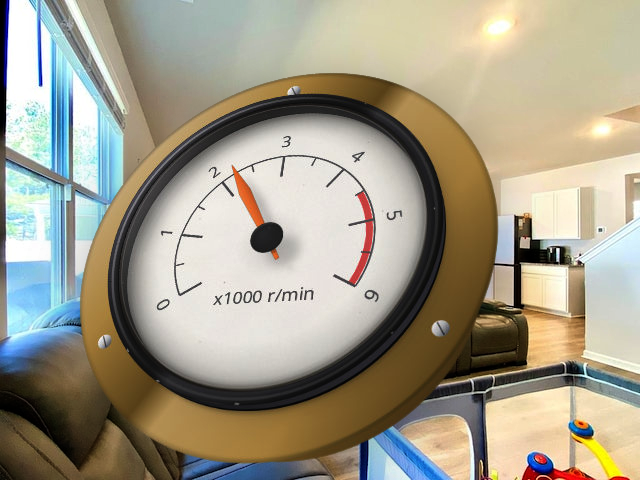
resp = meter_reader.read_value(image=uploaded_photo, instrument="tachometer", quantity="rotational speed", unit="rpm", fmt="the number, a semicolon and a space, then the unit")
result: 2250; rpm
